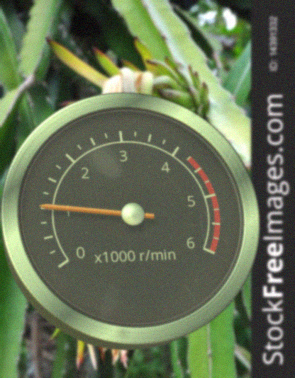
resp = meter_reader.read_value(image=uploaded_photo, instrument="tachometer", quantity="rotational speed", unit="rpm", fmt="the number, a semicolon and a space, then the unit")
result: 1000; rpm
